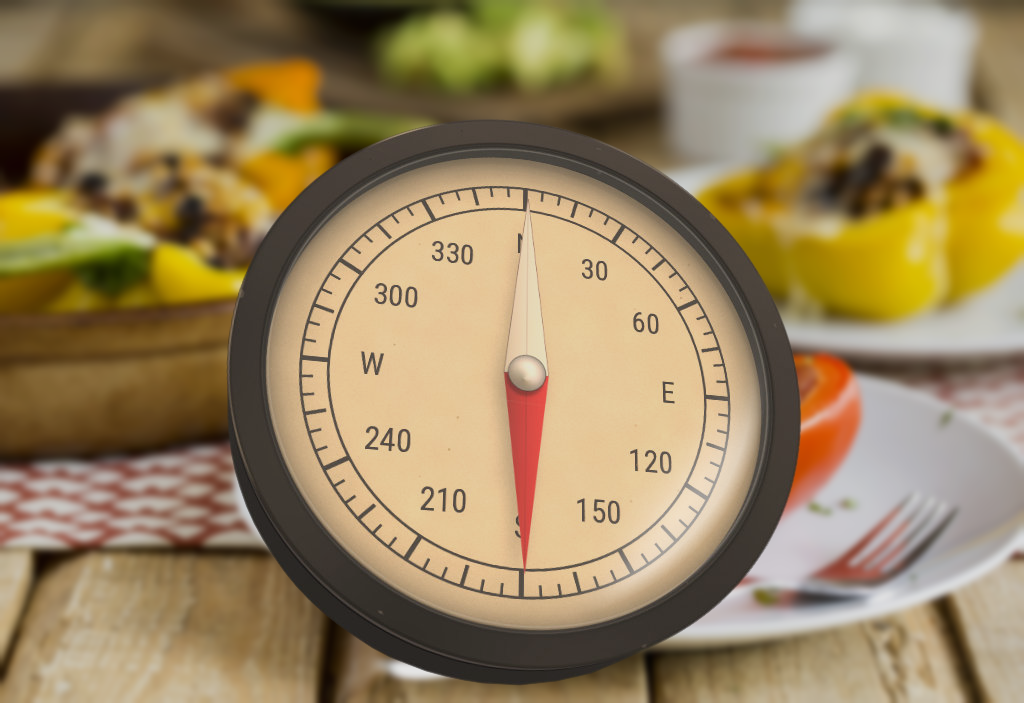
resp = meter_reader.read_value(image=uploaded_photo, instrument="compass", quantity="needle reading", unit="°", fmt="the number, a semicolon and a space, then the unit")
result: 180; °
